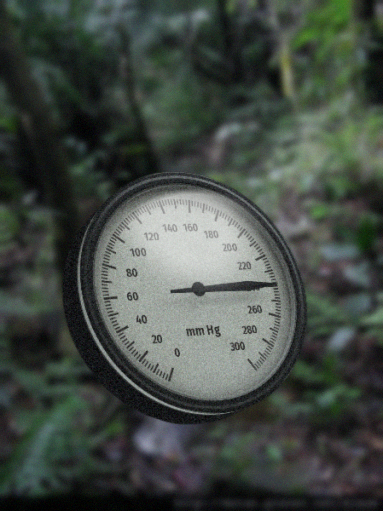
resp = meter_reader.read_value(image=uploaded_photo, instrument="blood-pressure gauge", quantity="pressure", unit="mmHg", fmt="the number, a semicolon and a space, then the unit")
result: 240; mmHg
